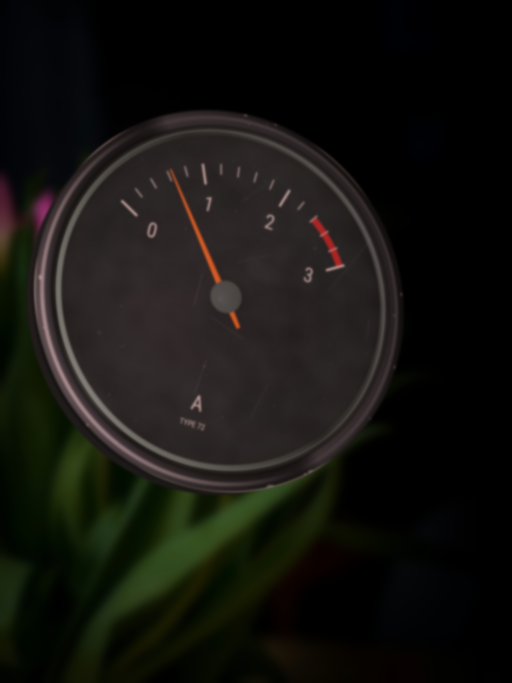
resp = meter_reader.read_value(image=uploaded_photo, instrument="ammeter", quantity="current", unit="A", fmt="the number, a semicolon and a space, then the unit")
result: 0.6; A
